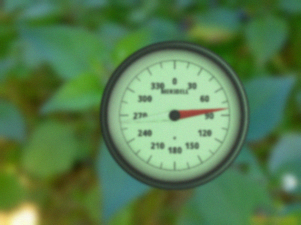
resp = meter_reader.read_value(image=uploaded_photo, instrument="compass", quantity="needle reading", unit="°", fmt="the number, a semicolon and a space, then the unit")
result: 82.5; °
